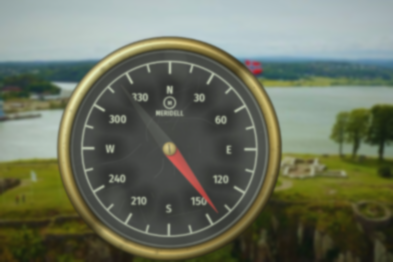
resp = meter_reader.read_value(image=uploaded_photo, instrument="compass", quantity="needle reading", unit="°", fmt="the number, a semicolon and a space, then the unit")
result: 142.5; °
